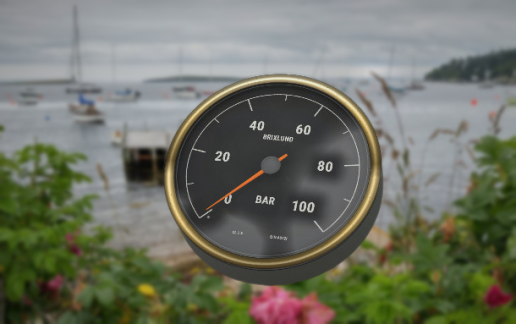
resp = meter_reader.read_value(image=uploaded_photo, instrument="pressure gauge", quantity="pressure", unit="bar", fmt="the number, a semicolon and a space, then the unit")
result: 0; bar
